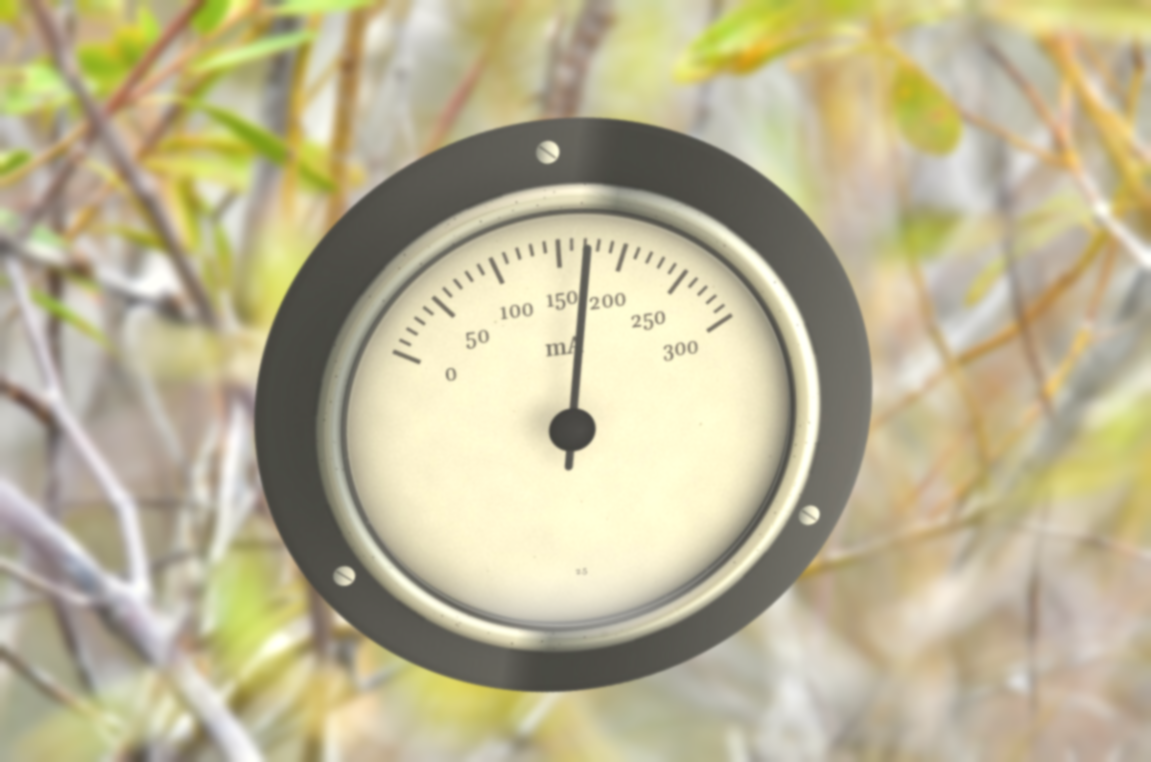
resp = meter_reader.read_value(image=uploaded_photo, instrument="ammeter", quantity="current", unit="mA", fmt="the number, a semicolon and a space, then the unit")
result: 170; mA
